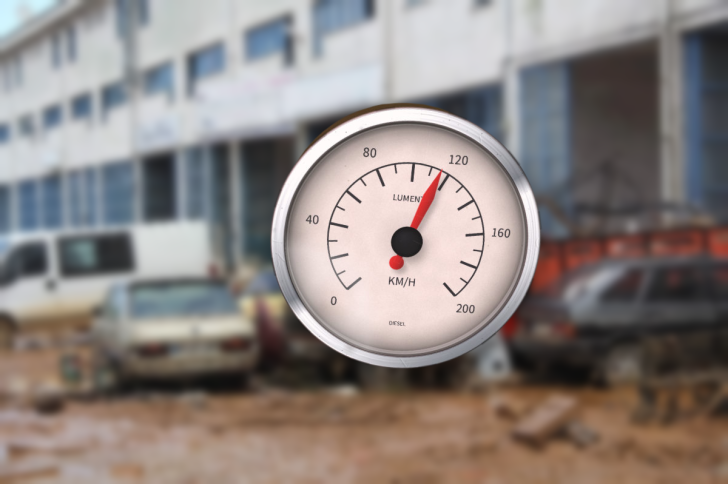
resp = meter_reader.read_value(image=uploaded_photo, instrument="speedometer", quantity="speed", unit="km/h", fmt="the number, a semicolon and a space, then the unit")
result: 115; km/h
